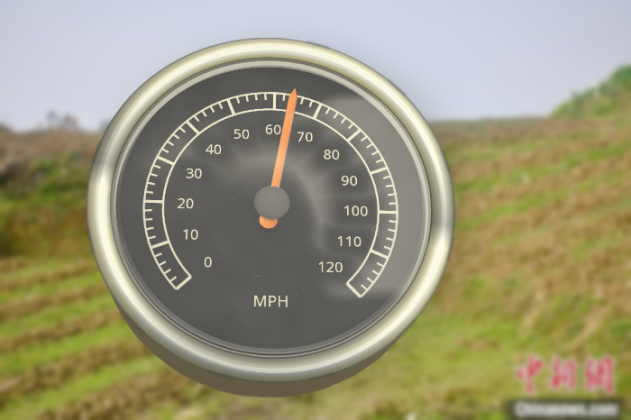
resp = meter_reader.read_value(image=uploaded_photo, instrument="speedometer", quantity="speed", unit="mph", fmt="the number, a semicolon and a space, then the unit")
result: 64; mph
